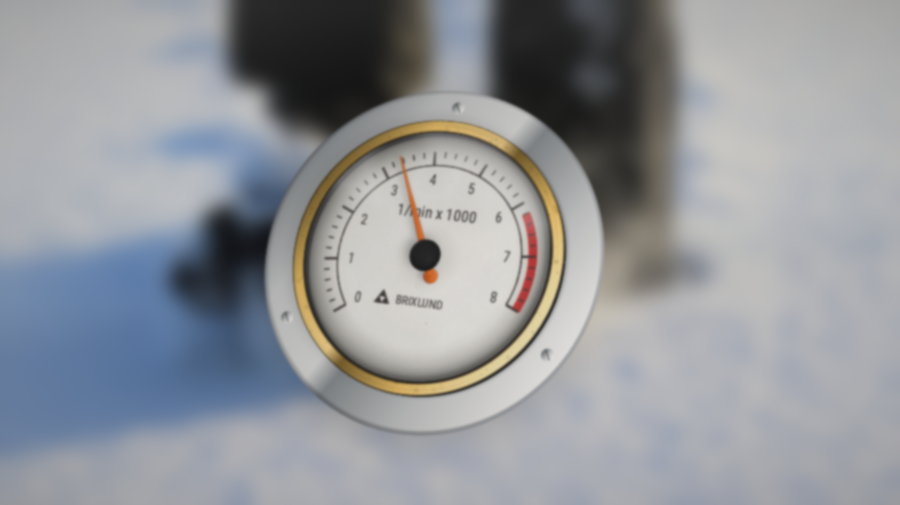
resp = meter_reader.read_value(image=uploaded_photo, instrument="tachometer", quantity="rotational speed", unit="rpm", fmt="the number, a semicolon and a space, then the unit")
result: 3400; rpm
